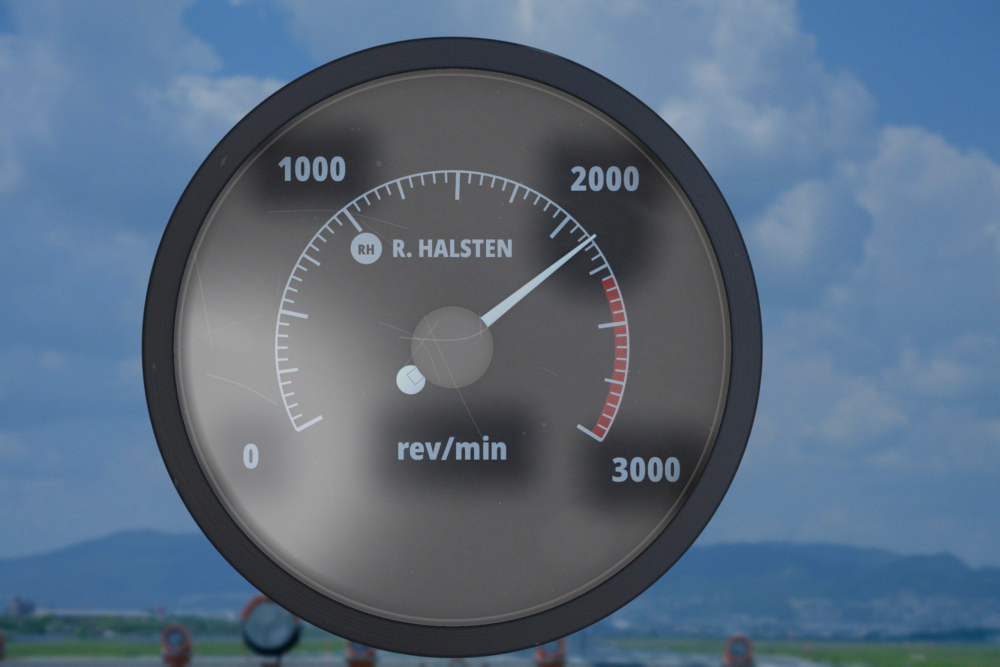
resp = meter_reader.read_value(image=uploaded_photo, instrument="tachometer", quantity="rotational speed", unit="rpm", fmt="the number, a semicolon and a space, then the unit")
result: 2125; rpm
